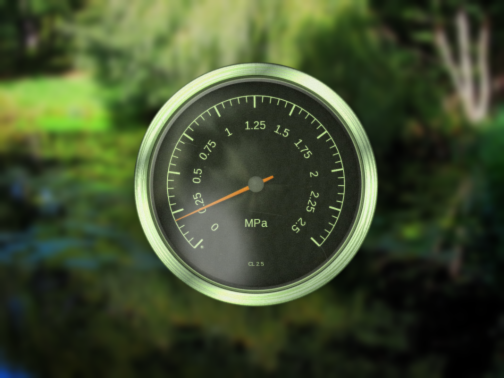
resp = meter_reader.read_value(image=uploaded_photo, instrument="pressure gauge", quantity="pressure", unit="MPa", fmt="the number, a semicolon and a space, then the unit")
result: 0.2; MPa
